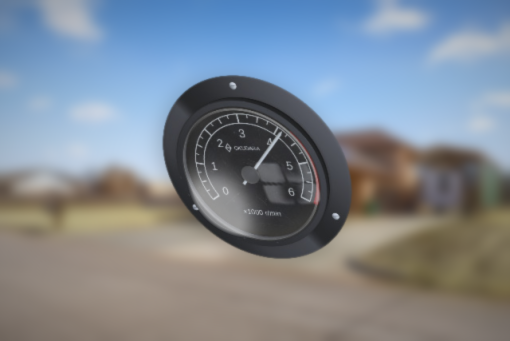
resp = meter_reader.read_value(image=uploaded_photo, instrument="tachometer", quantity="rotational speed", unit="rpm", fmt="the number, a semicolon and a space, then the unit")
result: 4125; rpm
